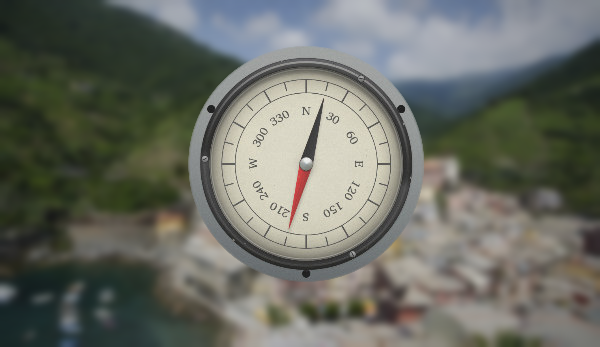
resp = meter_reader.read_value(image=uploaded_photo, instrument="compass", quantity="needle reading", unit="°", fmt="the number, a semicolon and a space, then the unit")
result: 195; °
